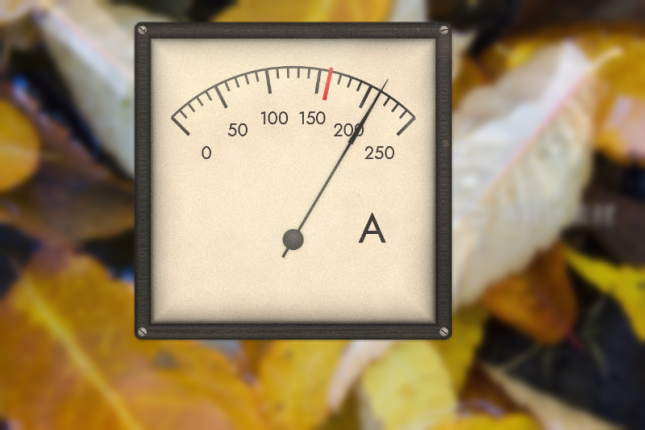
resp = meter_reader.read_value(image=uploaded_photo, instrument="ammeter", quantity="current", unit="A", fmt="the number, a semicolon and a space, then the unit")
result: 210; A
